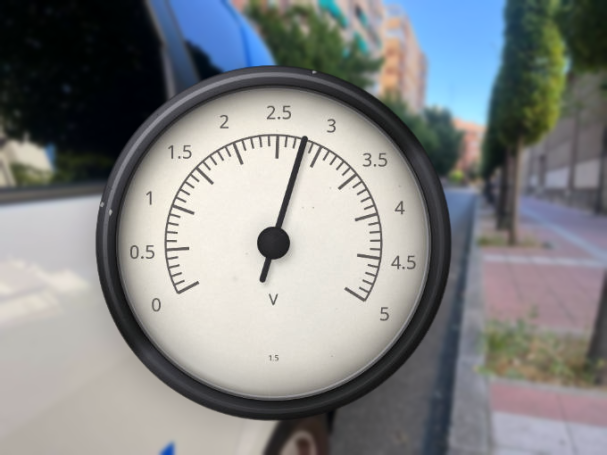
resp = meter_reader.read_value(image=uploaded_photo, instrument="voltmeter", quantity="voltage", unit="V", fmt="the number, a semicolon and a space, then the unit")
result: 2.8; V
